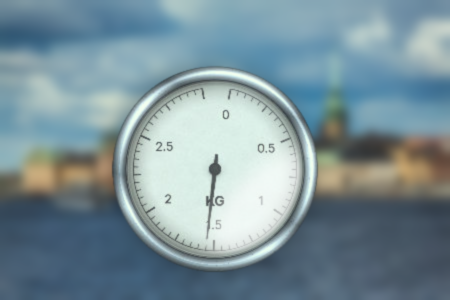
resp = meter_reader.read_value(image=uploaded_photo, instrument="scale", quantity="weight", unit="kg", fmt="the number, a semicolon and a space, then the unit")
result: 1.55; kg
